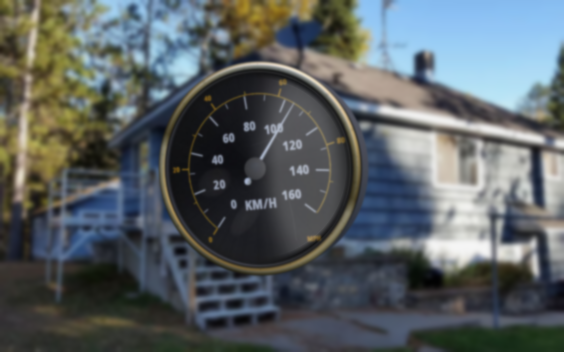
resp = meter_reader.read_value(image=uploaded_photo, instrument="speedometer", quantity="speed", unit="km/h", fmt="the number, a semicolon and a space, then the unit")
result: 105; km/h
